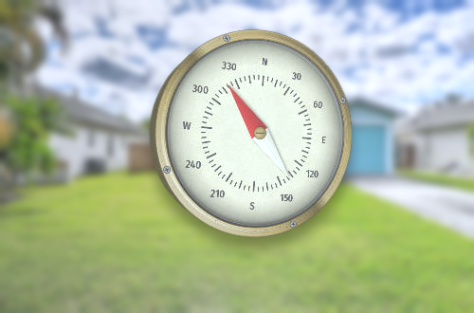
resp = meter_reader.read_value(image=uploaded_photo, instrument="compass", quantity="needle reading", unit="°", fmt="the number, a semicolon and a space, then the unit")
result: 320; °
